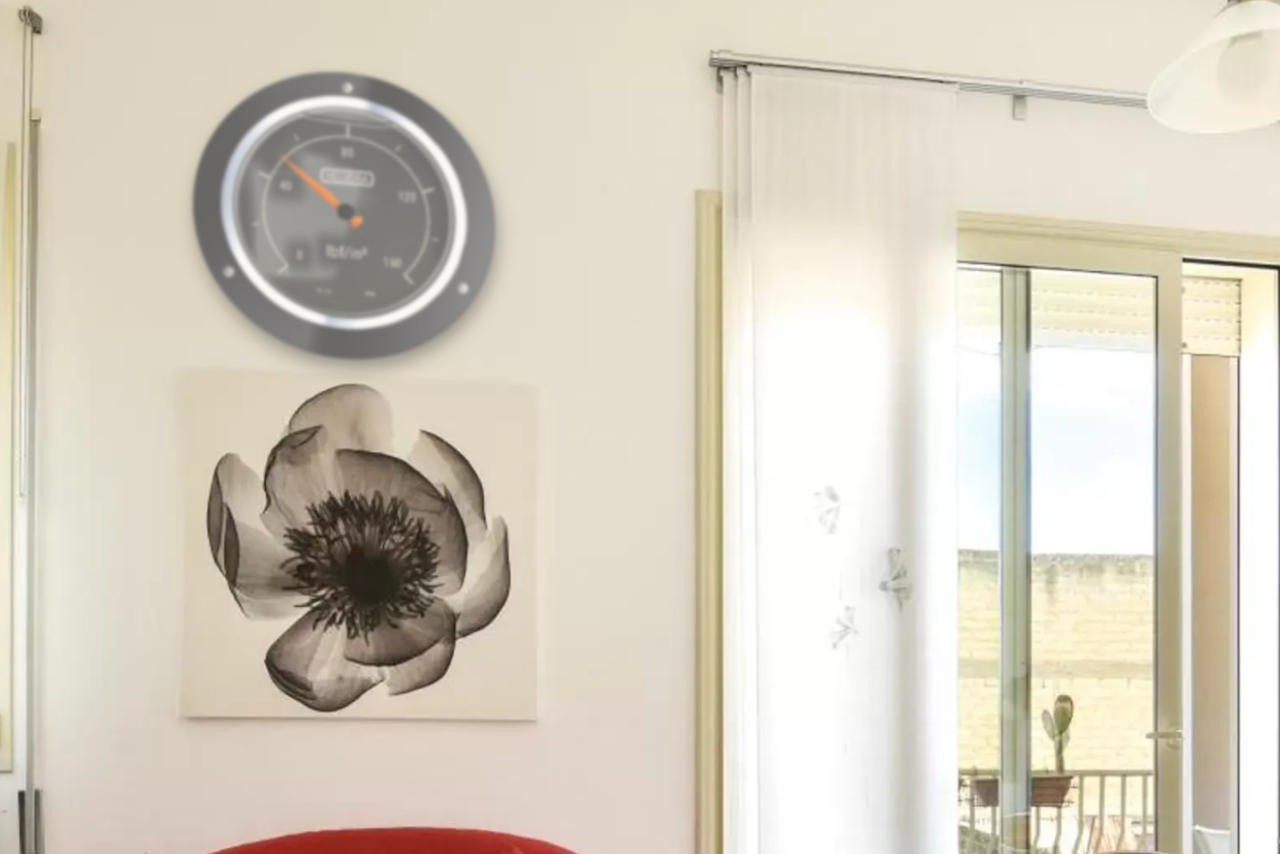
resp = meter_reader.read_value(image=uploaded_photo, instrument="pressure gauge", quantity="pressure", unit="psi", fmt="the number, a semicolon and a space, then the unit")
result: 50; psi
